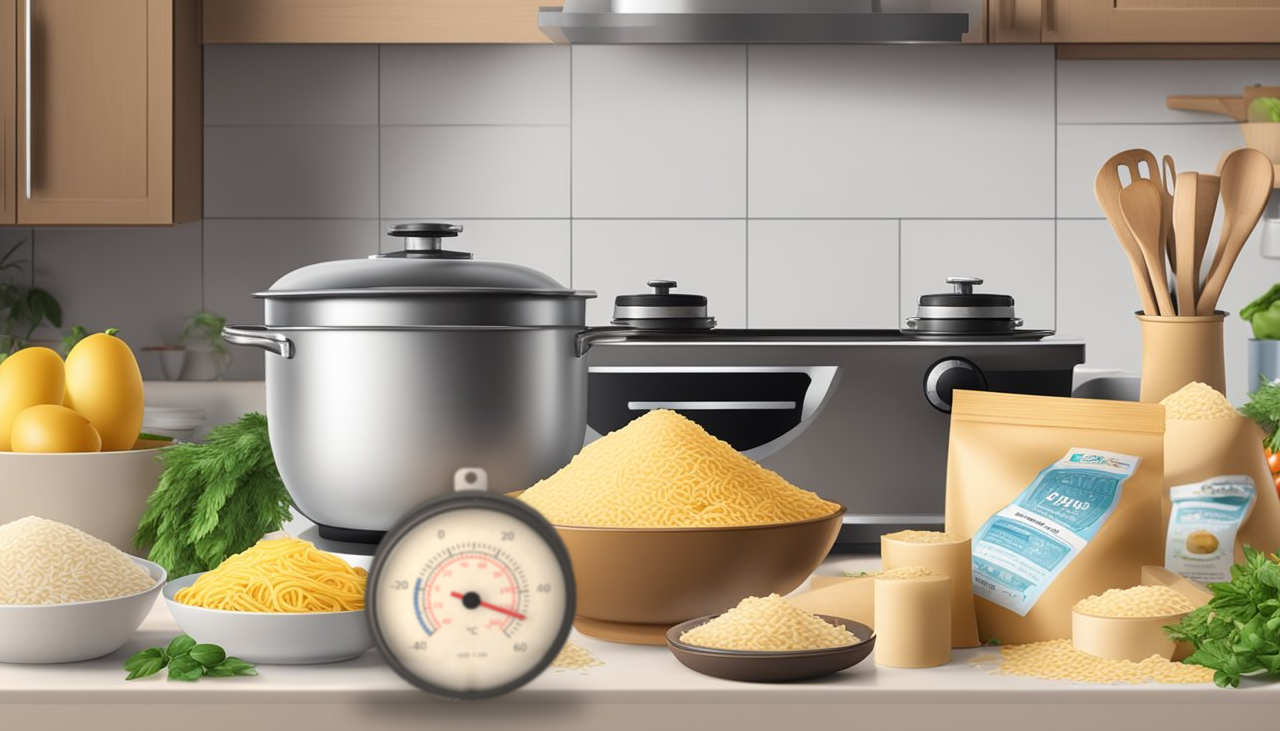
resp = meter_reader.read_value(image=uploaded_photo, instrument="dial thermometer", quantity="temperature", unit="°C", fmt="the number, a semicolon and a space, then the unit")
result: 50; °C
